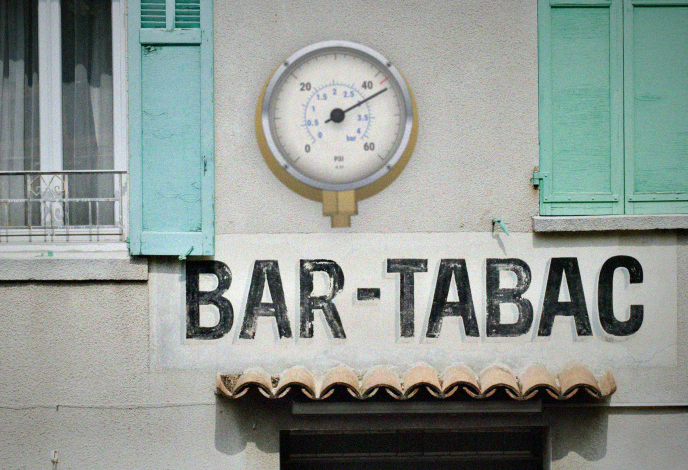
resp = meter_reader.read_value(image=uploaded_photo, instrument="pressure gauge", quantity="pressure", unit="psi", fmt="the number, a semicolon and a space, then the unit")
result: 44; psi
